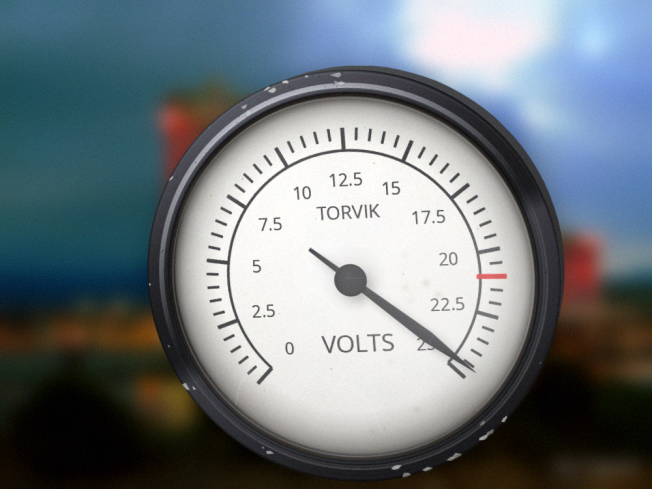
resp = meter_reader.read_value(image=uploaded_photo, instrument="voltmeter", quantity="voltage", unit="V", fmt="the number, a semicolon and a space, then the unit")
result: 24.5; V
